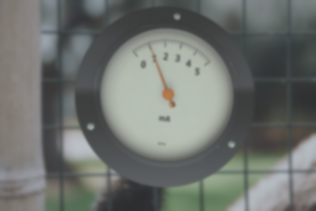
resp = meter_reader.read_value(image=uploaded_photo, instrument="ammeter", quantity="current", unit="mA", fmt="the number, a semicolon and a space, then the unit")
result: 1; mA
